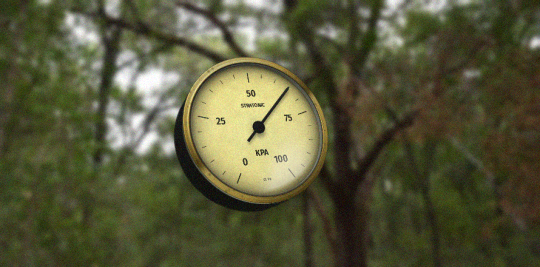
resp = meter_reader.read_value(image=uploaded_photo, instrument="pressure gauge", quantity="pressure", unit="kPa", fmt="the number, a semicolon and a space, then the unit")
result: 65; kPa
